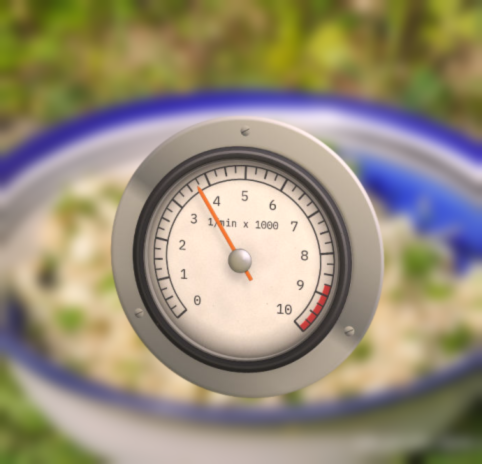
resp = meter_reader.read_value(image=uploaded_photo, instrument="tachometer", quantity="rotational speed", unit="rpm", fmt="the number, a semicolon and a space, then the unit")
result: 3750; rpm
